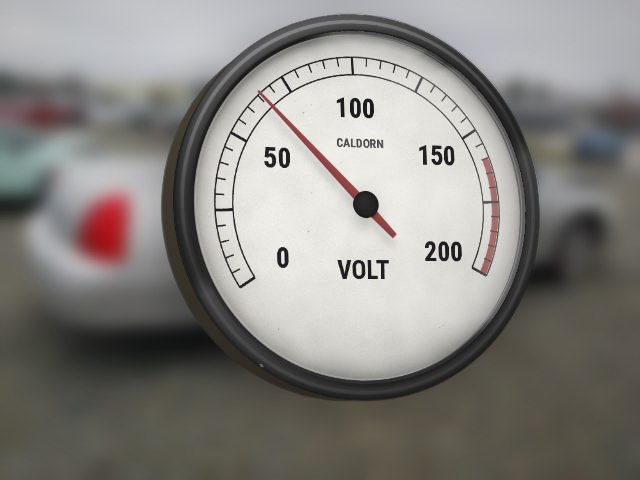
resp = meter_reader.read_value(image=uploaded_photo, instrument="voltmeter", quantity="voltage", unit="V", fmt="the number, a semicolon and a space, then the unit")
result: 65; V
